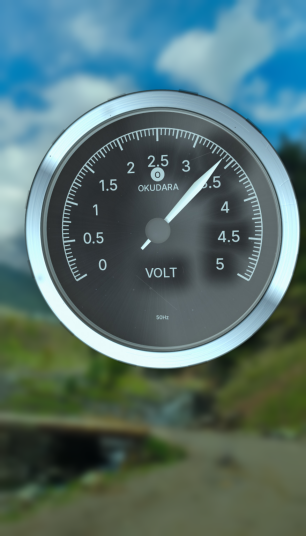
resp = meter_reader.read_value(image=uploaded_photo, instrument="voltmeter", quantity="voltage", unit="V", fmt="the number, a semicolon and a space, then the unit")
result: 3.4; V
